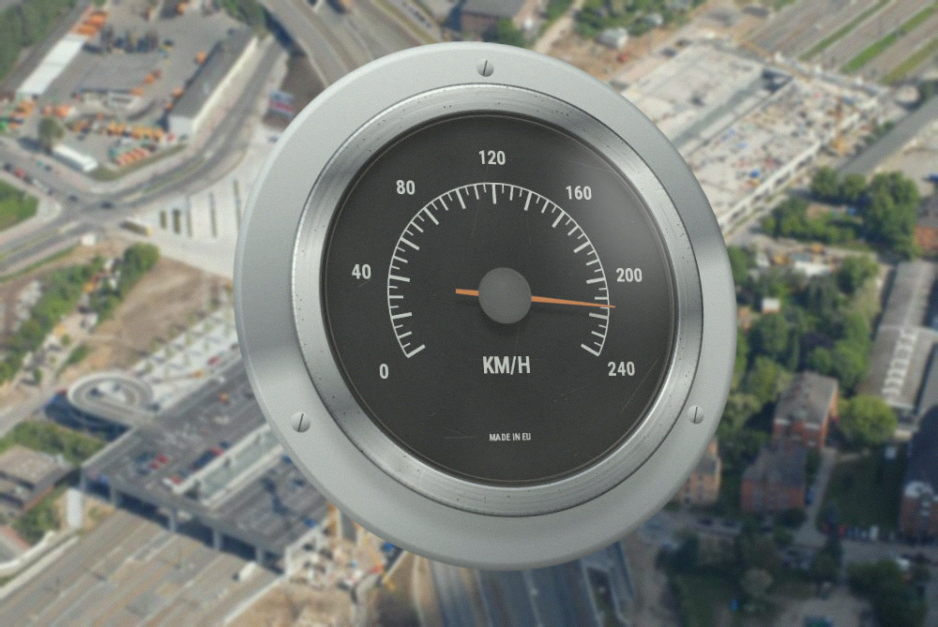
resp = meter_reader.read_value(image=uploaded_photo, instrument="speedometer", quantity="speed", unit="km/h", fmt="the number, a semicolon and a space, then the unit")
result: 215; km/h
